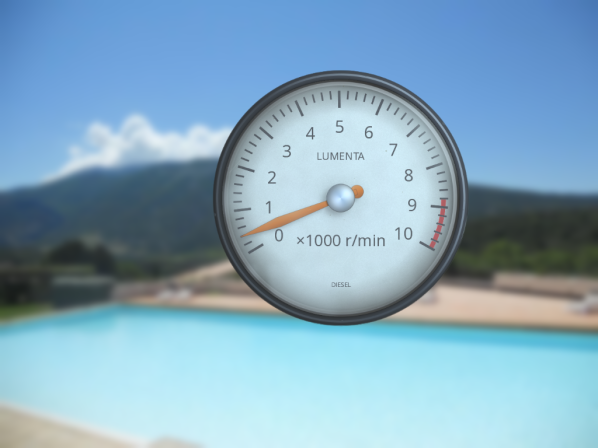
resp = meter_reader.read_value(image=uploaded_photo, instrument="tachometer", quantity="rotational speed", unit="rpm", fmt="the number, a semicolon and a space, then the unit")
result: 400; rpm
